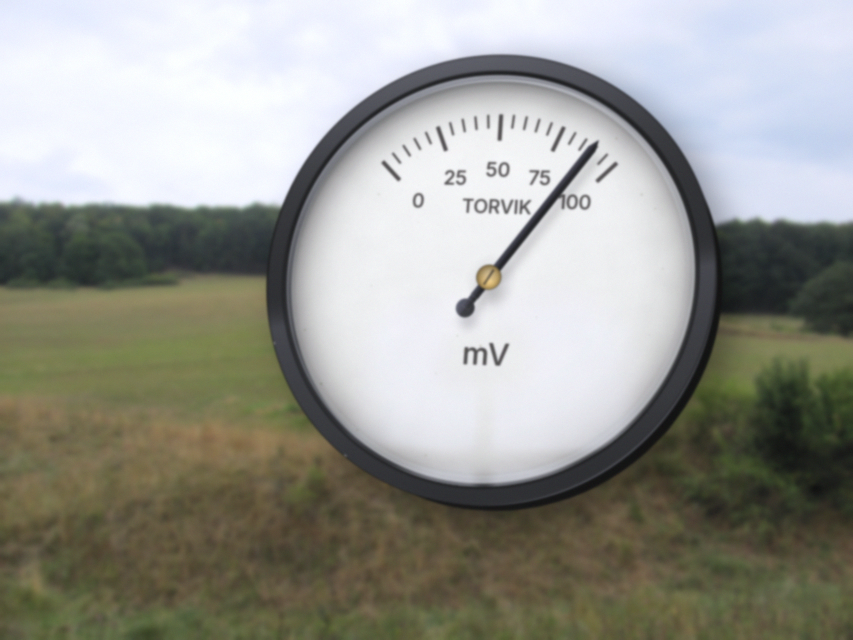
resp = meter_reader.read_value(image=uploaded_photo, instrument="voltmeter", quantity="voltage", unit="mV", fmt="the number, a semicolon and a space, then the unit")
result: 90; mV
